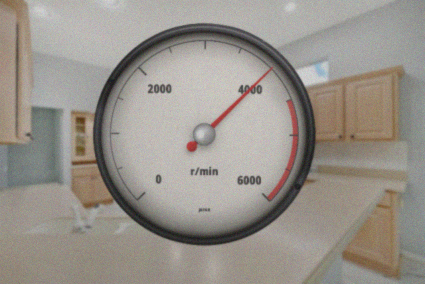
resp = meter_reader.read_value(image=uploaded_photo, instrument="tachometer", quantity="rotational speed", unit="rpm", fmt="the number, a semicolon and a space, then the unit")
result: 4000; rpm
